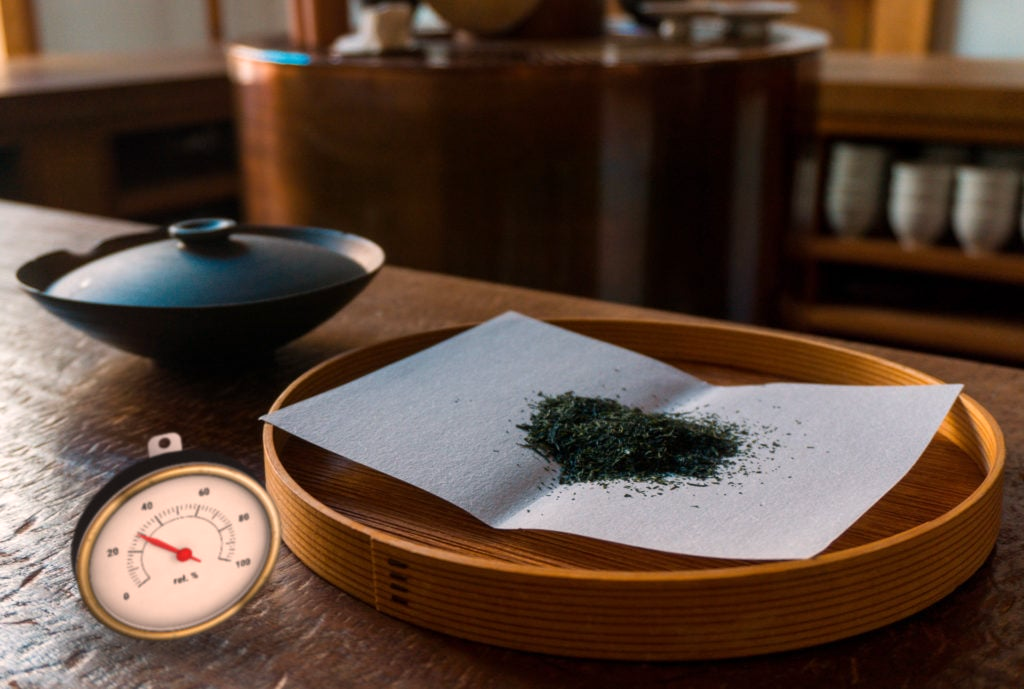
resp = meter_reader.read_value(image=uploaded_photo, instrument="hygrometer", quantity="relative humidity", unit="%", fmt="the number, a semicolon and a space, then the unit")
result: 30; %
